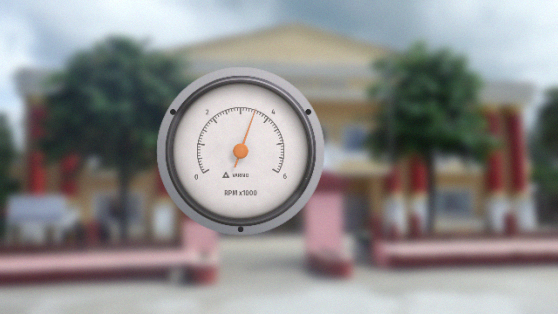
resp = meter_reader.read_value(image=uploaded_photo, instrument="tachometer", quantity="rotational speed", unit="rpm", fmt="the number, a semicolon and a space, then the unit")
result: 3500; rpm
